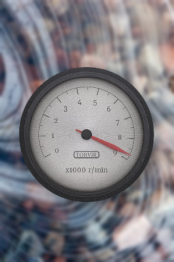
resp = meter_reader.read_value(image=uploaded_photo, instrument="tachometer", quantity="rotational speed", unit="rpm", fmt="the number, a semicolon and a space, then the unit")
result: 8750; rpm
